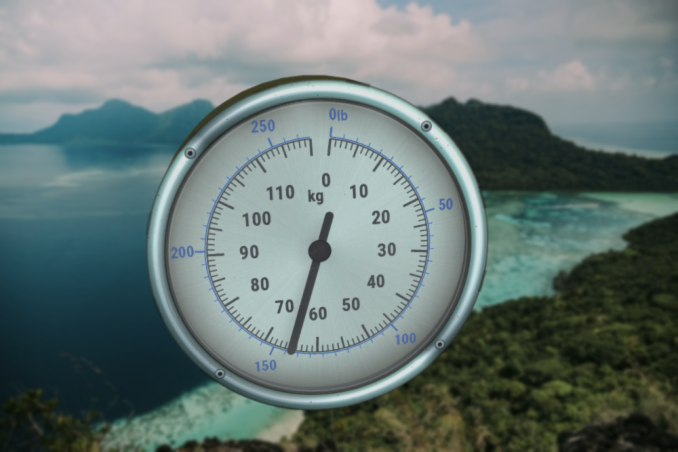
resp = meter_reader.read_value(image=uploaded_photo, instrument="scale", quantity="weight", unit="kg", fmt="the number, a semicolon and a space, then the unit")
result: 65; kg
